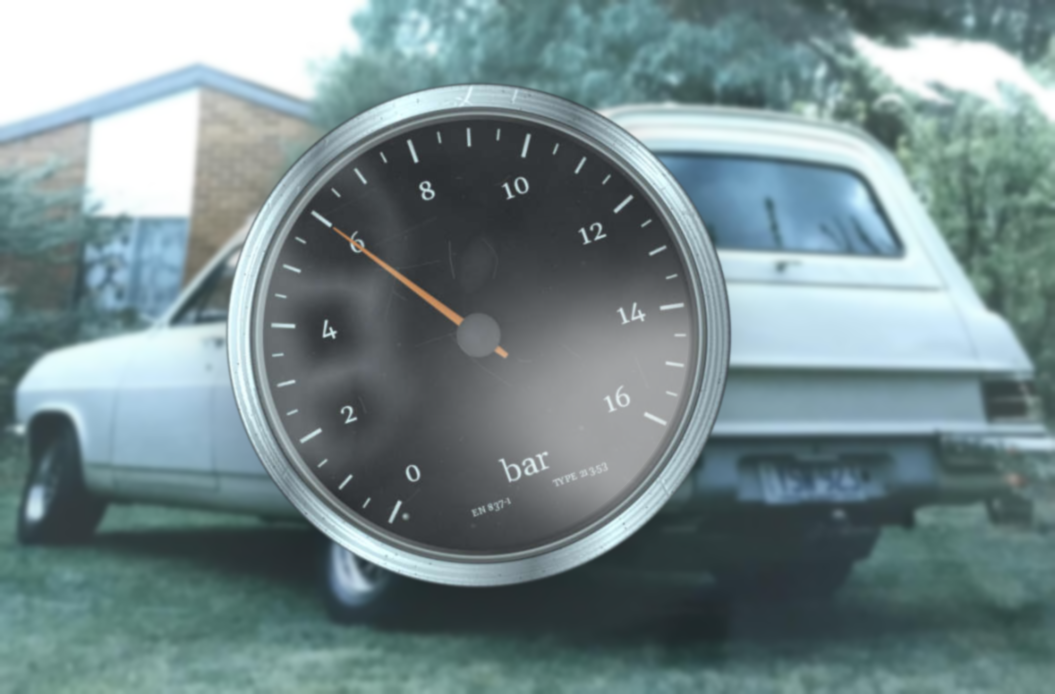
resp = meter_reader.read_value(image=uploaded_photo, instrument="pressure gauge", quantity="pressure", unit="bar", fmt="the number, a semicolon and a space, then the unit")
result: 6; bar
